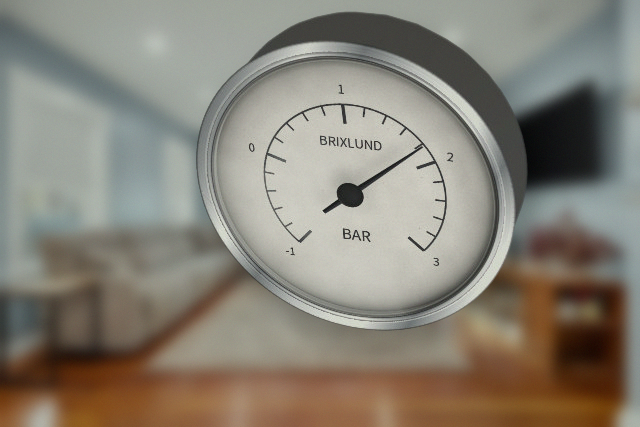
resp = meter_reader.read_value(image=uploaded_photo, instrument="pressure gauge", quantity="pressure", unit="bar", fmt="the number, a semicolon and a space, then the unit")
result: 1.8; bar
